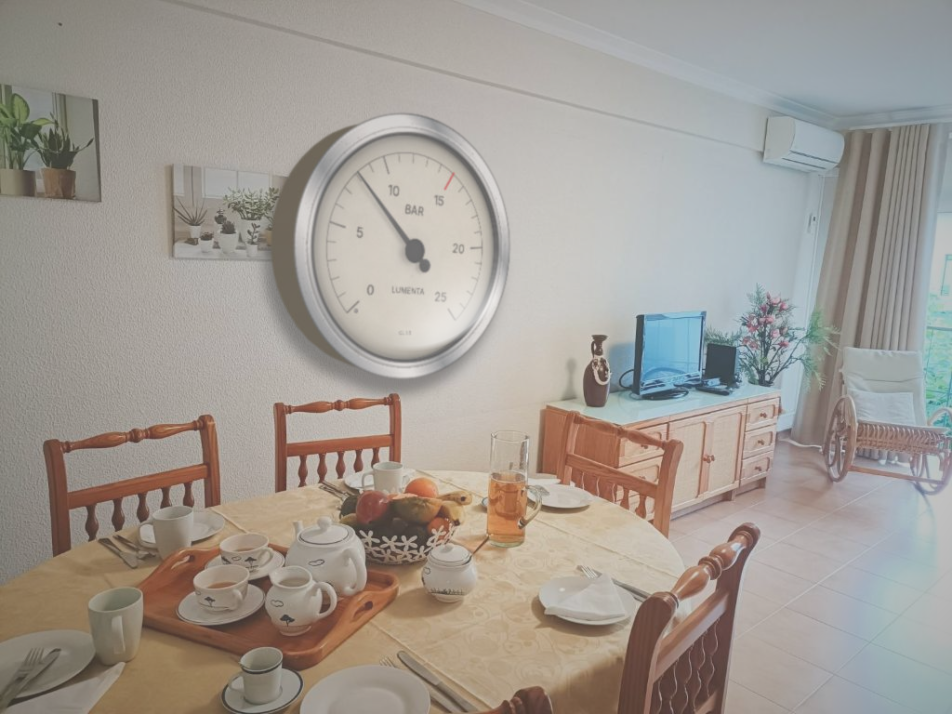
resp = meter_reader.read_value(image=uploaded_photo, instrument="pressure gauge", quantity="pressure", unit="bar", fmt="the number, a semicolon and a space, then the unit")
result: 8; bar
